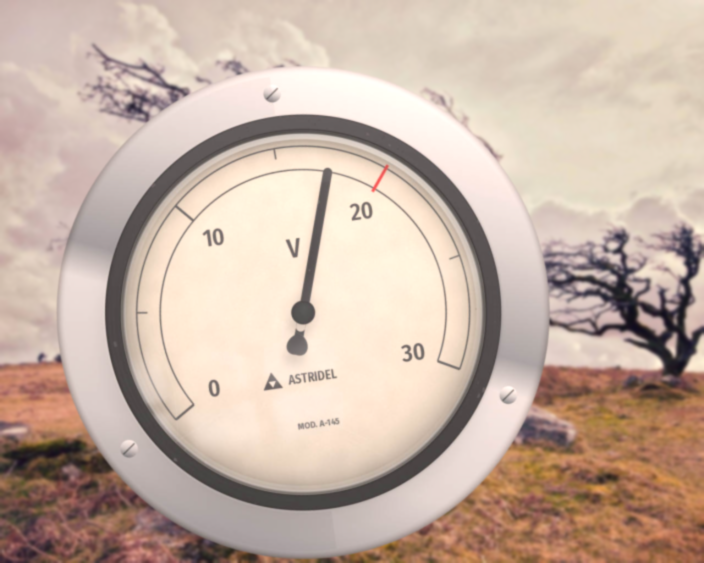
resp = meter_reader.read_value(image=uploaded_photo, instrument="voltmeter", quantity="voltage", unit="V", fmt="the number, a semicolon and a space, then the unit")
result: 17.5; V
